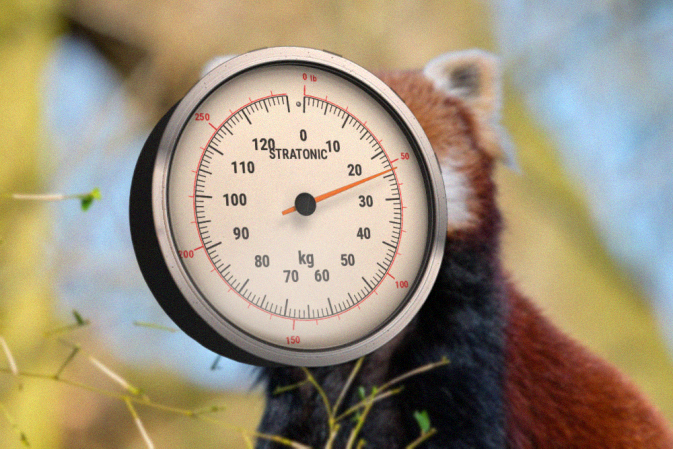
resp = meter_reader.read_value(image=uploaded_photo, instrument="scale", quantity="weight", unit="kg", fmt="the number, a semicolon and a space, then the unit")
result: 24; kg
